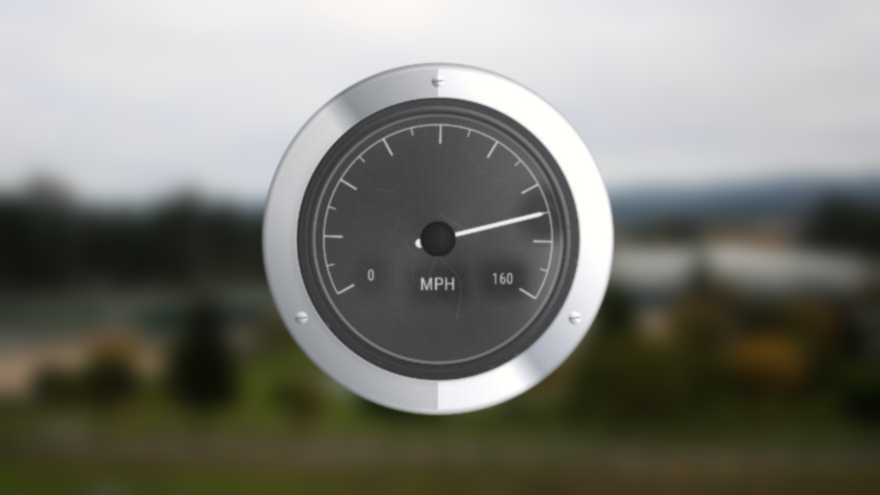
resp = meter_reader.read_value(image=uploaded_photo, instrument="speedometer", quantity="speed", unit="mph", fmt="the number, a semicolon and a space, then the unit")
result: 130; mph
